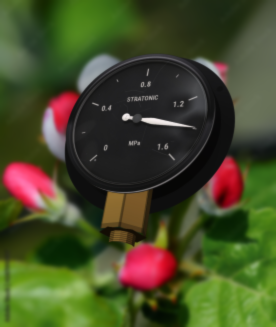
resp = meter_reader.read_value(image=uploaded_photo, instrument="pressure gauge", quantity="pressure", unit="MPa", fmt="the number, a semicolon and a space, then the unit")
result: 1.4; MPa
